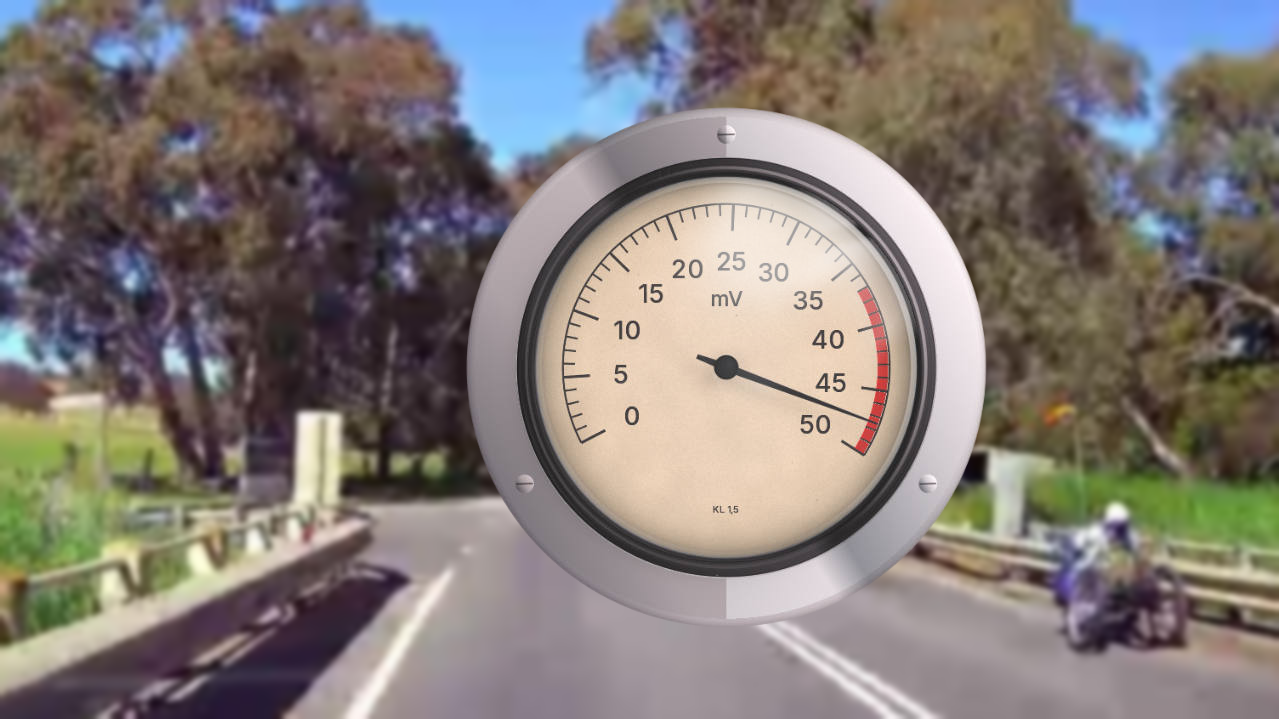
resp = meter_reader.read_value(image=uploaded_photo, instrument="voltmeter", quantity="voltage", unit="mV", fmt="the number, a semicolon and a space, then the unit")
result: 47.5; mV
